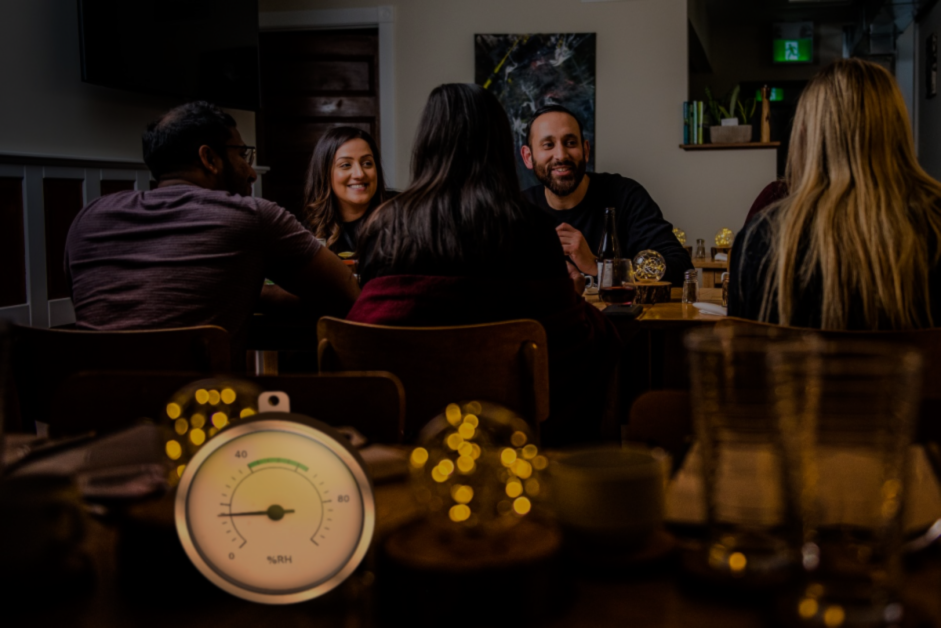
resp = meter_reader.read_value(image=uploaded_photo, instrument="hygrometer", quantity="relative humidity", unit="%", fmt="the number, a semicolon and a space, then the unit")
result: 16; %
